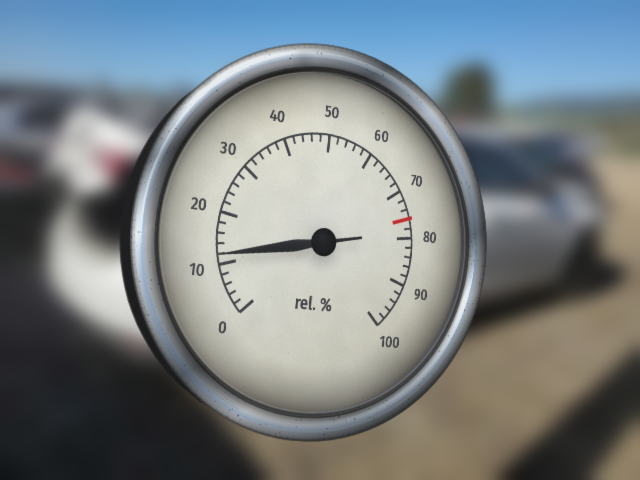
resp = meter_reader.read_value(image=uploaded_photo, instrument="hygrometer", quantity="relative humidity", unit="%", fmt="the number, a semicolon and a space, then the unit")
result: 12; %
